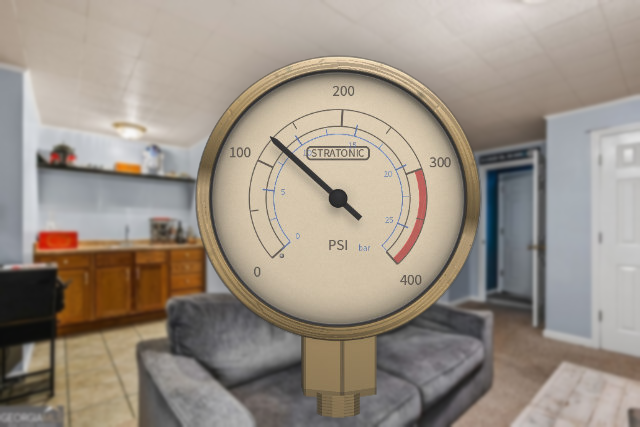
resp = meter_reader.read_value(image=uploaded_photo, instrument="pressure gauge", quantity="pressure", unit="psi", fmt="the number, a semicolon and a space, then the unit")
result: 125; psi
